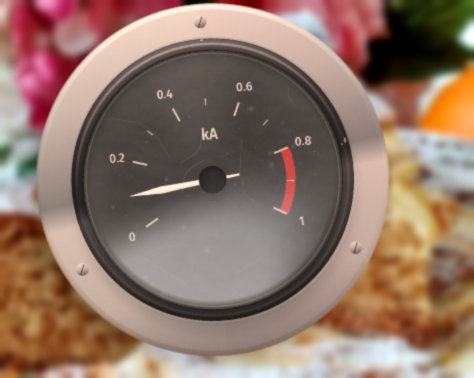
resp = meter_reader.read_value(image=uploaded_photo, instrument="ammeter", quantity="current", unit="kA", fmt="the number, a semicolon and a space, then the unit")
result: 0.1; kA
